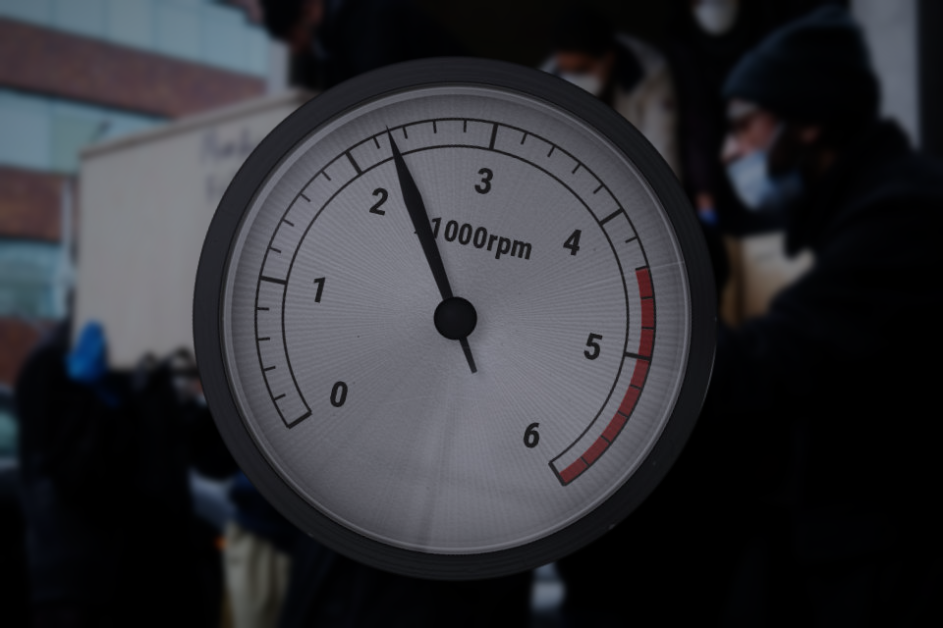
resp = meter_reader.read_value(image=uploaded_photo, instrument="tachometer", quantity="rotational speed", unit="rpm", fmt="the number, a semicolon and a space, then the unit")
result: 2300; rpm
